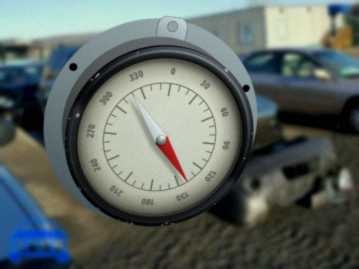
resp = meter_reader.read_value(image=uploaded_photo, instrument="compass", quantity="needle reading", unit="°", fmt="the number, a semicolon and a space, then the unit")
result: 140; °
